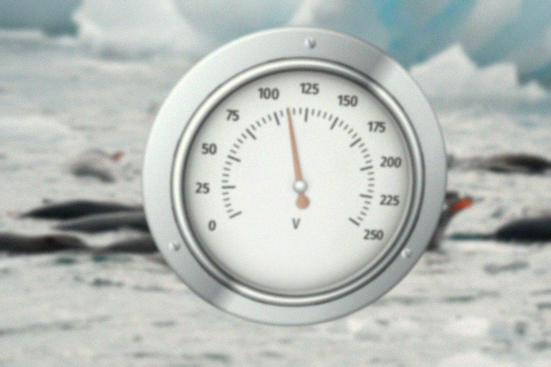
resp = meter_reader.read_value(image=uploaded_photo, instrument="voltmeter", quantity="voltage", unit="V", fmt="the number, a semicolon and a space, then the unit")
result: 110; V
